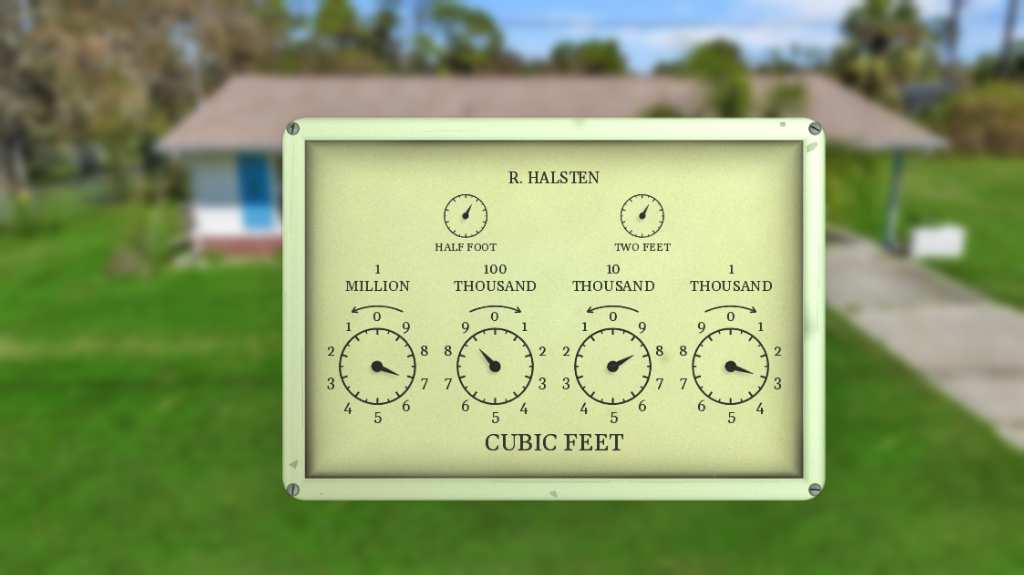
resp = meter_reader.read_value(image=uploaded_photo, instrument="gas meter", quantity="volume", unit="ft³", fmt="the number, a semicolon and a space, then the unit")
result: 688300; ft³
